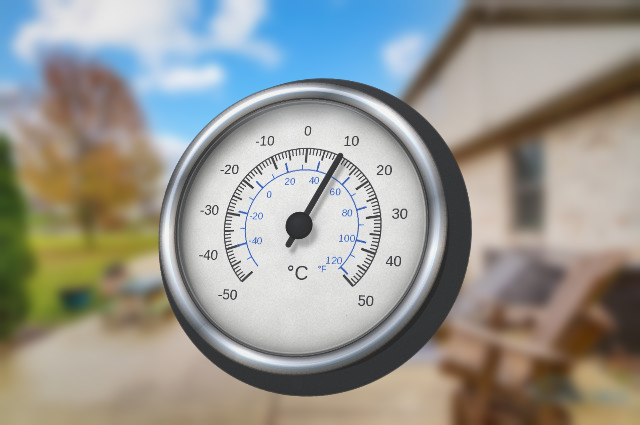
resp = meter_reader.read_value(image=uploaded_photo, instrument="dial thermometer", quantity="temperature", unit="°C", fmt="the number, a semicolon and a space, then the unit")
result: 10; °C
